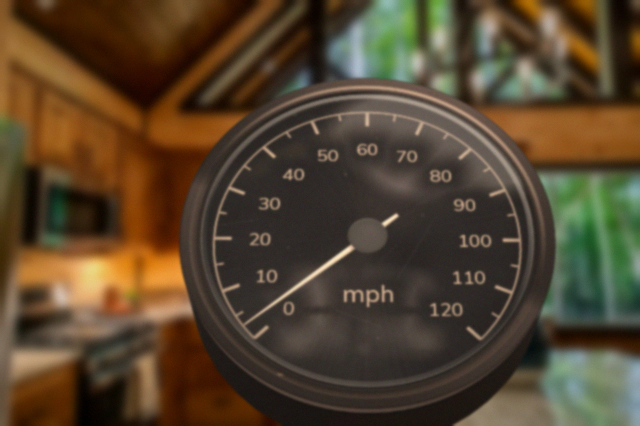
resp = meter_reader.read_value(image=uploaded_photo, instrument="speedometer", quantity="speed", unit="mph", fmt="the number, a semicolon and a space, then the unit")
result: 2.5; mph
